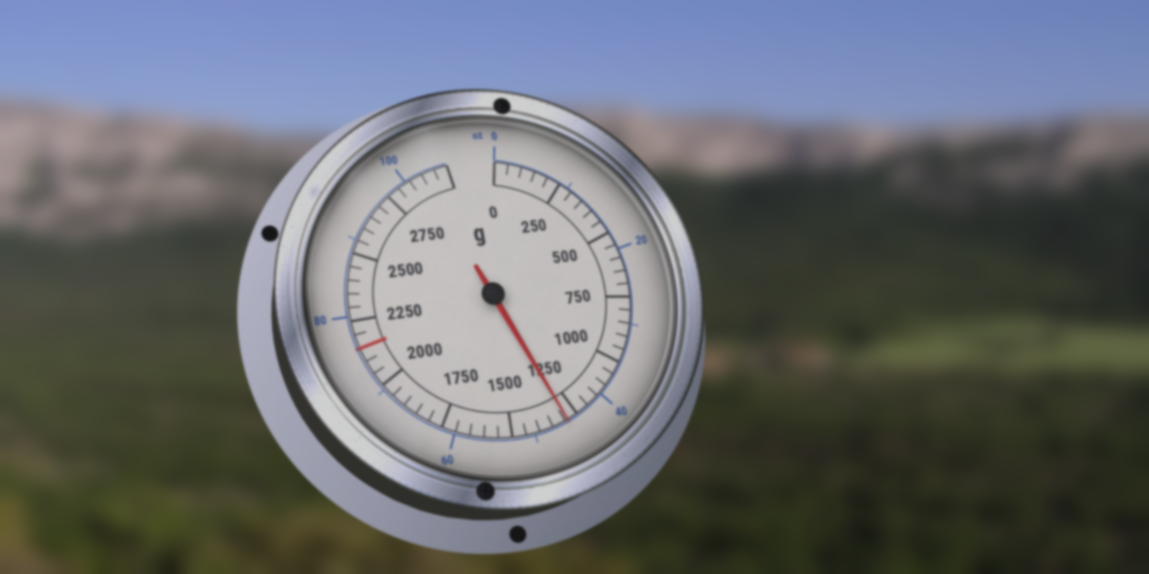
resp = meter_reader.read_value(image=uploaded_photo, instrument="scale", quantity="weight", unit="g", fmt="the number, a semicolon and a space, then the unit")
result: 1300; g
